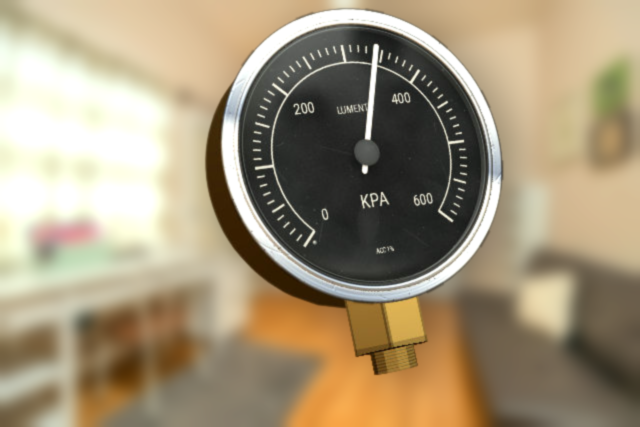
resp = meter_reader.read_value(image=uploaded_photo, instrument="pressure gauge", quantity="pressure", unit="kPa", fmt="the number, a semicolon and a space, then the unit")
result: 340; kPa
